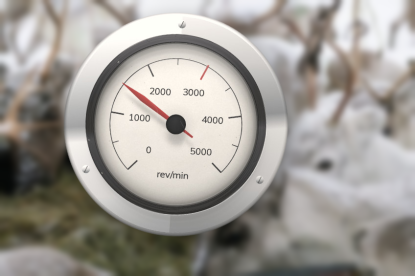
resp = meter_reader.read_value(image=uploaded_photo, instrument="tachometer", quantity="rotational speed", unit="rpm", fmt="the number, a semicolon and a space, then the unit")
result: 1500; rpm
